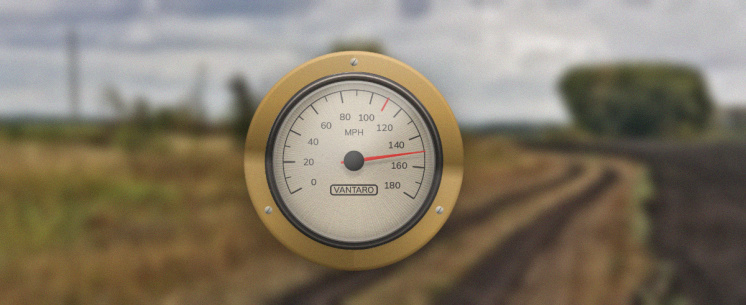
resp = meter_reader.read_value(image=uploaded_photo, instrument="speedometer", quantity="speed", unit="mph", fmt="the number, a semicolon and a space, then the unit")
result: 150; mph
